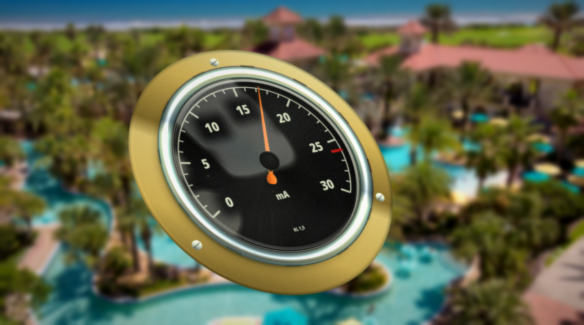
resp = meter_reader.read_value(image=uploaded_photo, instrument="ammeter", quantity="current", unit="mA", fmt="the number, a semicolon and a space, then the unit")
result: 17; mA
